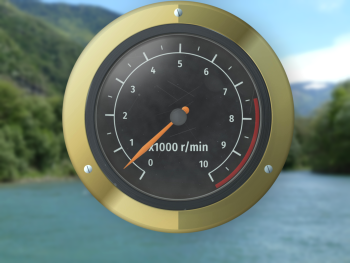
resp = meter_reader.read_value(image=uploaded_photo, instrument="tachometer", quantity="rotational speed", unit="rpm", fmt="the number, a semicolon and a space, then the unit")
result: 500; rpm
